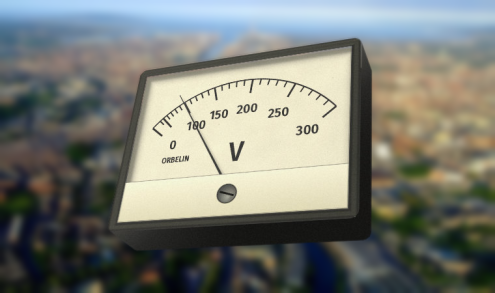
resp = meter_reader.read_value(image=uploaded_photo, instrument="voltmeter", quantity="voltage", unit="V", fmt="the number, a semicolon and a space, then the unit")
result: 100; V
